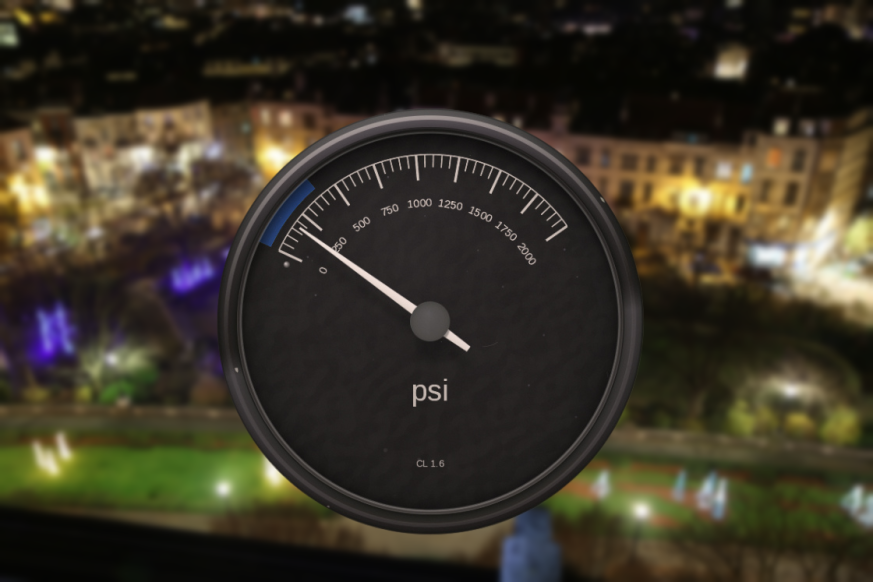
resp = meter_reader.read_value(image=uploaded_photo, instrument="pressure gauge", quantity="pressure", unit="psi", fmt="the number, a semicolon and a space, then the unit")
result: 175; psi
